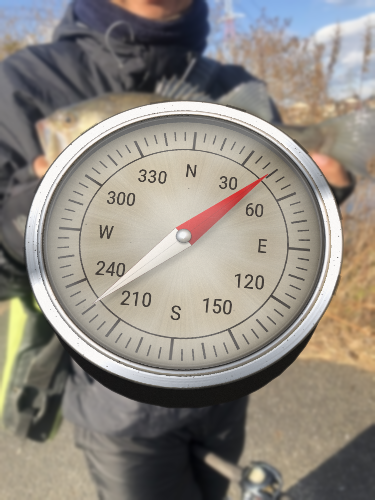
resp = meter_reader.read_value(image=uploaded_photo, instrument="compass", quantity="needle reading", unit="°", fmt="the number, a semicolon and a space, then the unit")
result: 45; °
